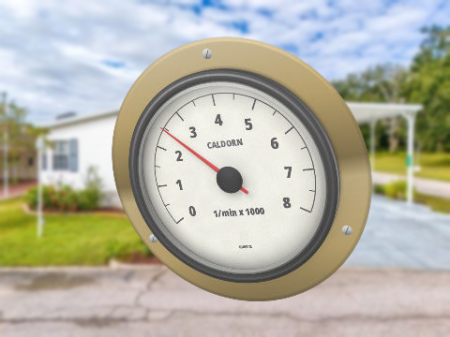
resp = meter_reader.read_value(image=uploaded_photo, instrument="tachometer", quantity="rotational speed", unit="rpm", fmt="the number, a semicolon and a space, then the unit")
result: 2500; rpm
